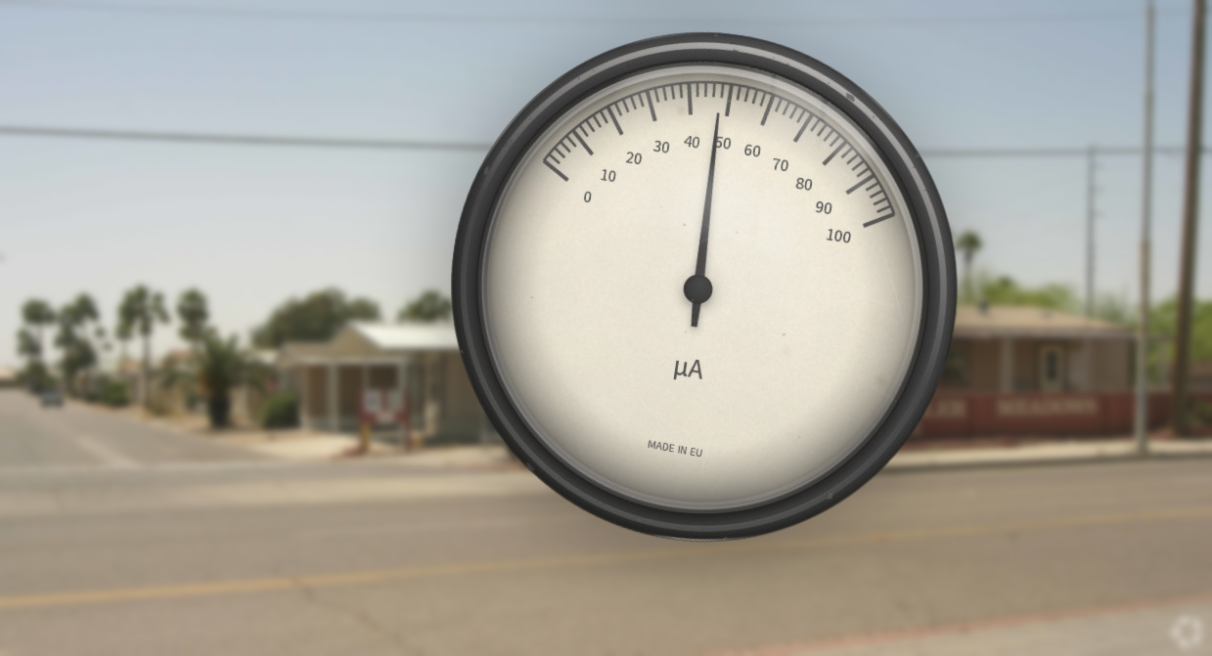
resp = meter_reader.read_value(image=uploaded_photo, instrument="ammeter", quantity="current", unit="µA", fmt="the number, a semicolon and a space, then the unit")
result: 48; µA
